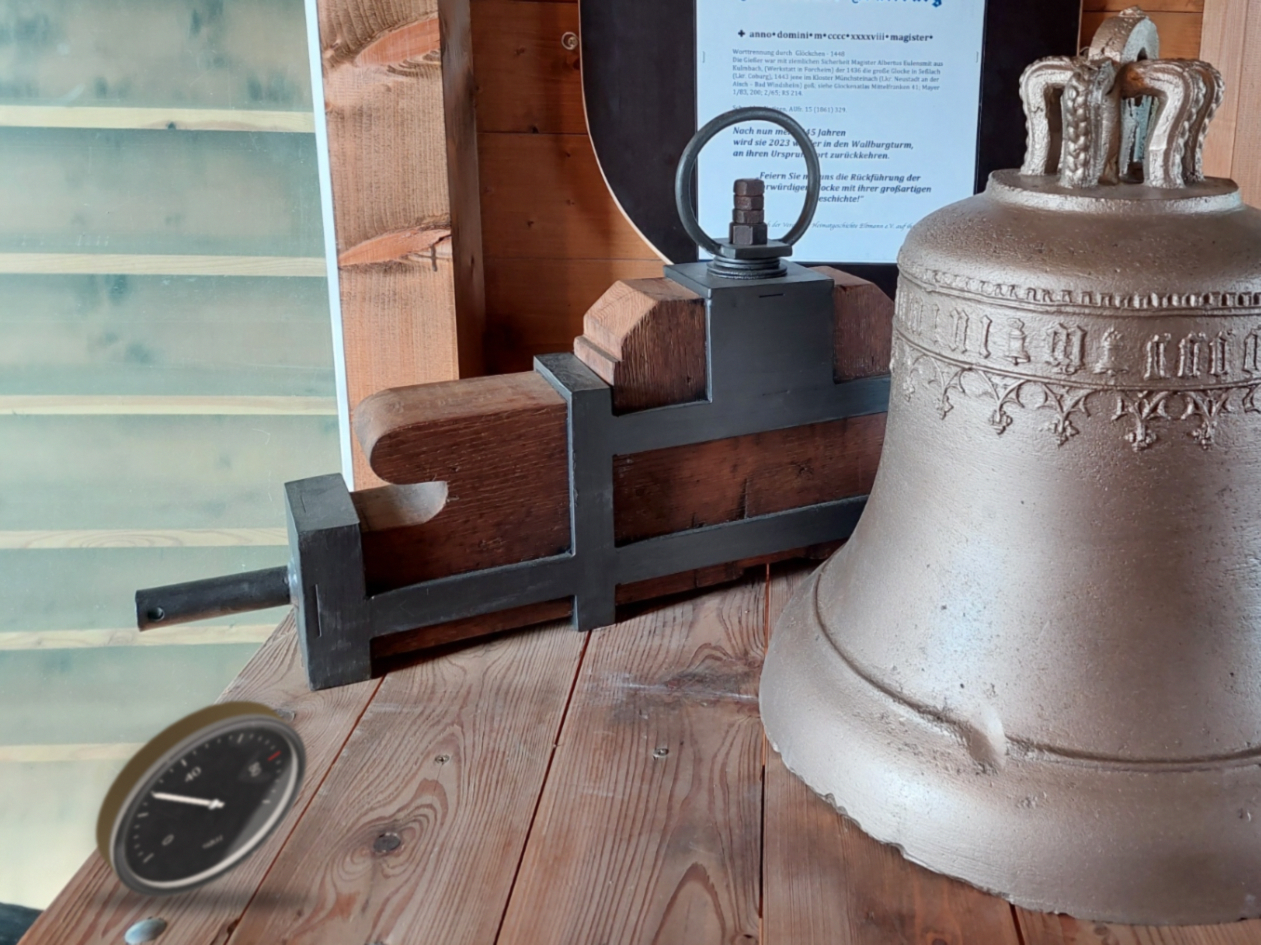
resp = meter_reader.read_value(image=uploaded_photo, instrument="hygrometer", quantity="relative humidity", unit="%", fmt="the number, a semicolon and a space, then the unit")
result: 28; %
